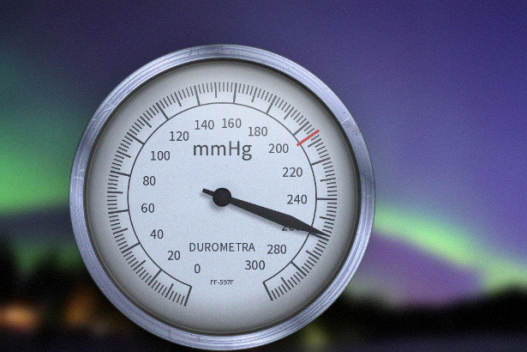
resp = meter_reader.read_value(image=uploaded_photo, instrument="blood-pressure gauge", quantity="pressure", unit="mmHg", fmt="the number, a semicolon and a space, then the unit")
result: 258; mmHg
